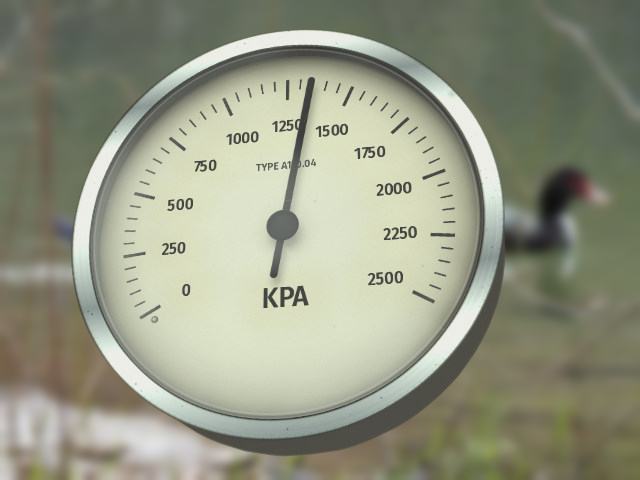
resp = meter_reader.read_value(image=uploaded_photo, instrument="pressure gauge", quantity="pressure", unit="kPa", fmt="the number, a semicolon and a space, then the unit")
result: 1350; kPa
